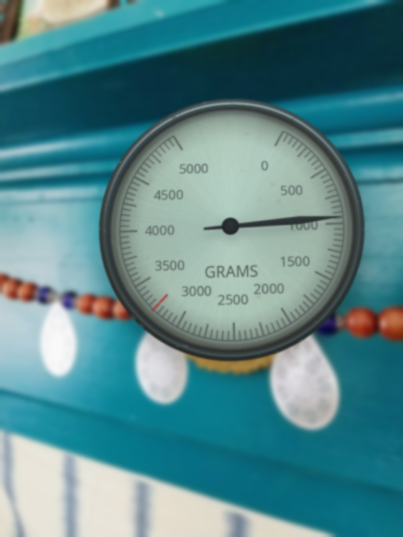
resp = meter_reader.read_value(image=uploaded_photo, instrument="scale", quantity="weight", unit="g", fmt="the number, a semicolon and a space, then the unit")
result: 950; g
